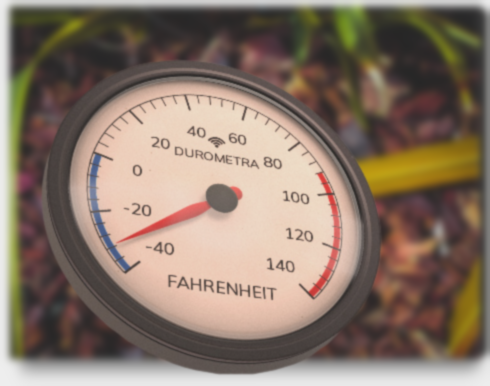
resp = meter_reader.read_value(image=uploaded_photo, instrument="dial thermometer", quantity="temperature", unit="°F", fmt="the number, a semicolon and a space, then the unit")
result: -32; °F
